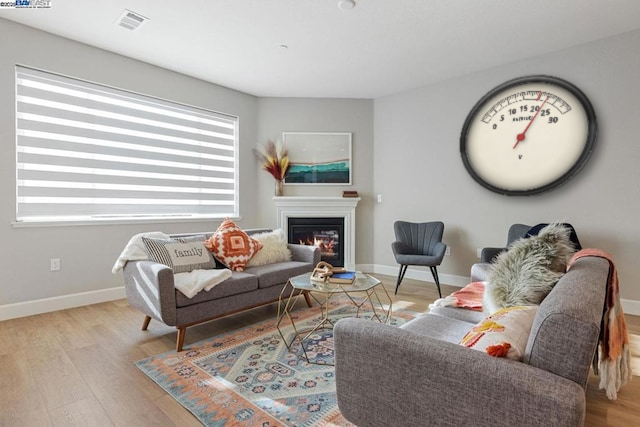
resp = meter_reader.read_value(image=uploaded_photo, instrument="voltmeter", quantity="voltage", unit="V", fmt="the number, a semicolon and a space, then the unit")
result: 22.5; V
